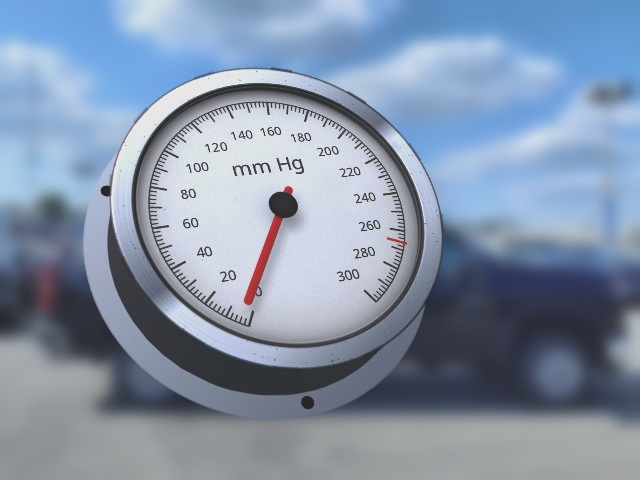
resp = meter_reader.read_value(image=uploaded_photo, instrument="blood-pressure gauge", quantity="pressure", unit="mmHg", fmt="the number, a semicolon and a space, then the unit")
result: 4; mmHg
